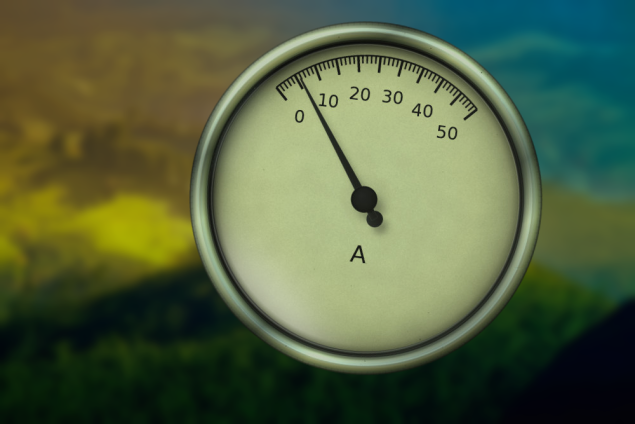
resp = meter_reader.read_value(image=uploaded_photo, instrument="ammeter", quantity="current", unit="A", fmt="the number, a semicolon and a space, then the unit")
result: 6; A
